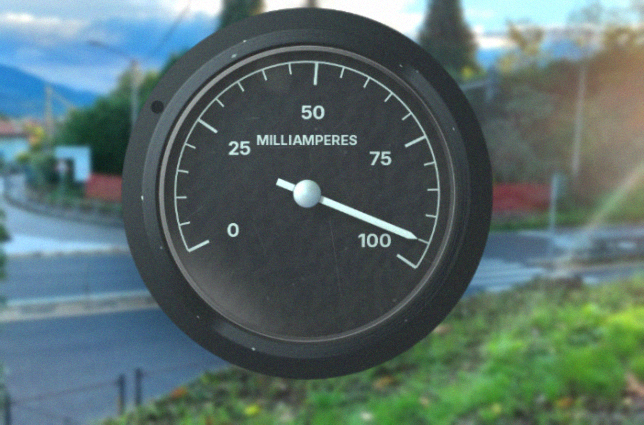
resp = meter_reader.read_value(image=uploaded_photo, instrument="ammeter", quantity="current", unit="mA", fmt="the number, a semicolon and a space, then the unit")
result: 95; mA
